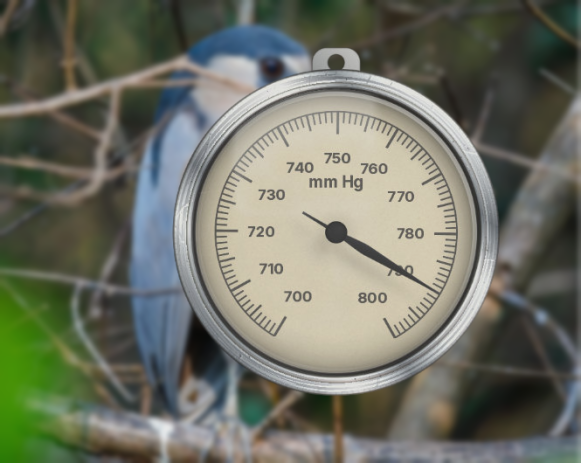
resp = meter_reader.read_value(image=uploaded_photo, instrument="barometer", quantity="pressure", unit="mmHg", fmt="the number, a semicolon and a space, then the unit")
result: 790; mmHg
